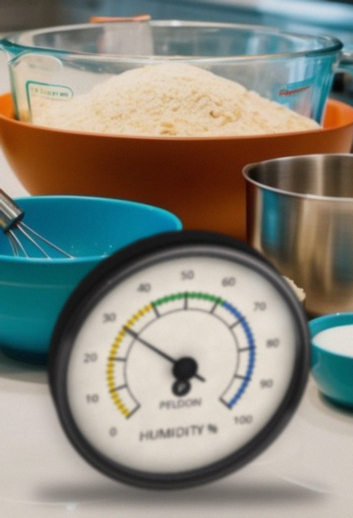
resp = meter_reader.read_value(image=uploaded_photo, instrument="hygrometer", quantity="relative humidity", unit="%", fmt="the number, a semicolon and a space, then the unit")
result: 30; %
